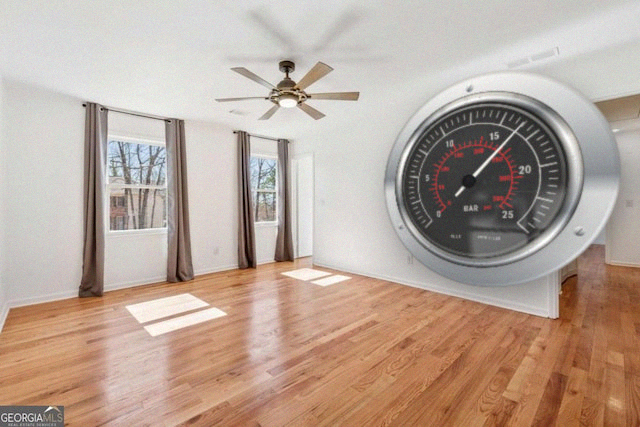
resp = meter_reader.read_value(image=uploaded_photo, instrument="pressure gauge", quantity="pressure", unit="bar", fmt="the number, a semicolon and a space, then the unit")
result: 16.5; bar
